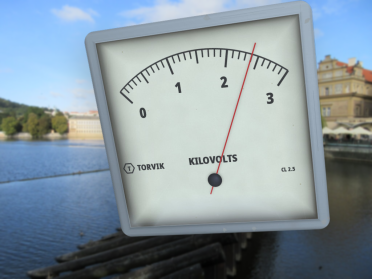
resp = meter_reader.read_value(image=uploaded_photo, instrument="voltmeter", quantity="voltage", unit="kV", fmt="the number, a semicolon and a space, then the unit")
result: 2.4; kV
